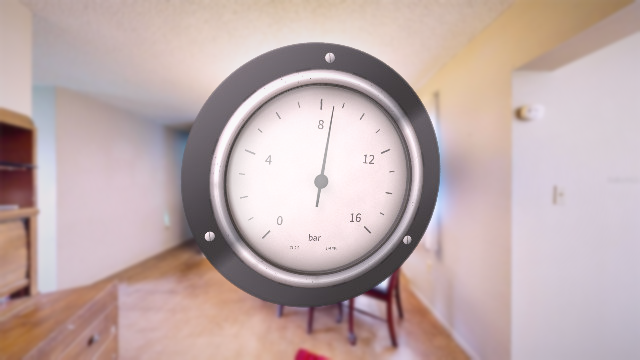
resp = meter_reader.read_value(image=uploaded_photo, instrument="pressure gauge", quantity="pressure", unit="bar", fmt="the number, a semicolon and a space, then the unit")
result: 8.5; bar
